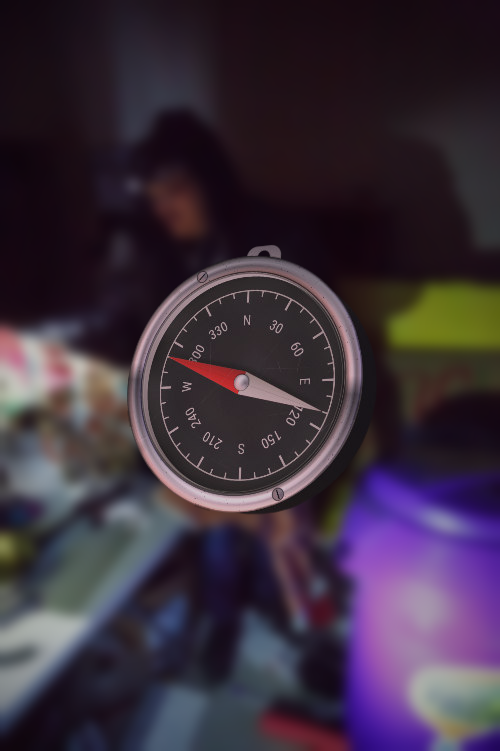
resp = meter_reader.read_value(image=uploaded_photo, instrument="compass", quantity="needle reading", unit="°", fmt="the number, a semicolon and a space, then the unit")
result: 290; °
